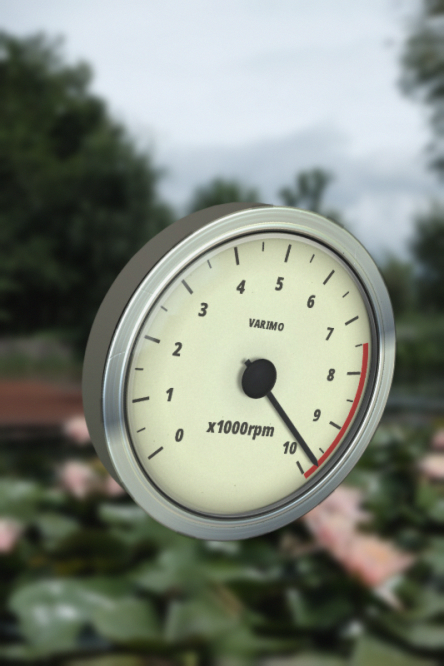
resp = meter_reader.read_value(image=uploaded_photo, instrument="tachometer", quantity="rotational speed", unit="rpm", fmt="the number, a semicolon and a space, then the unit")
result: 9750; rpm
